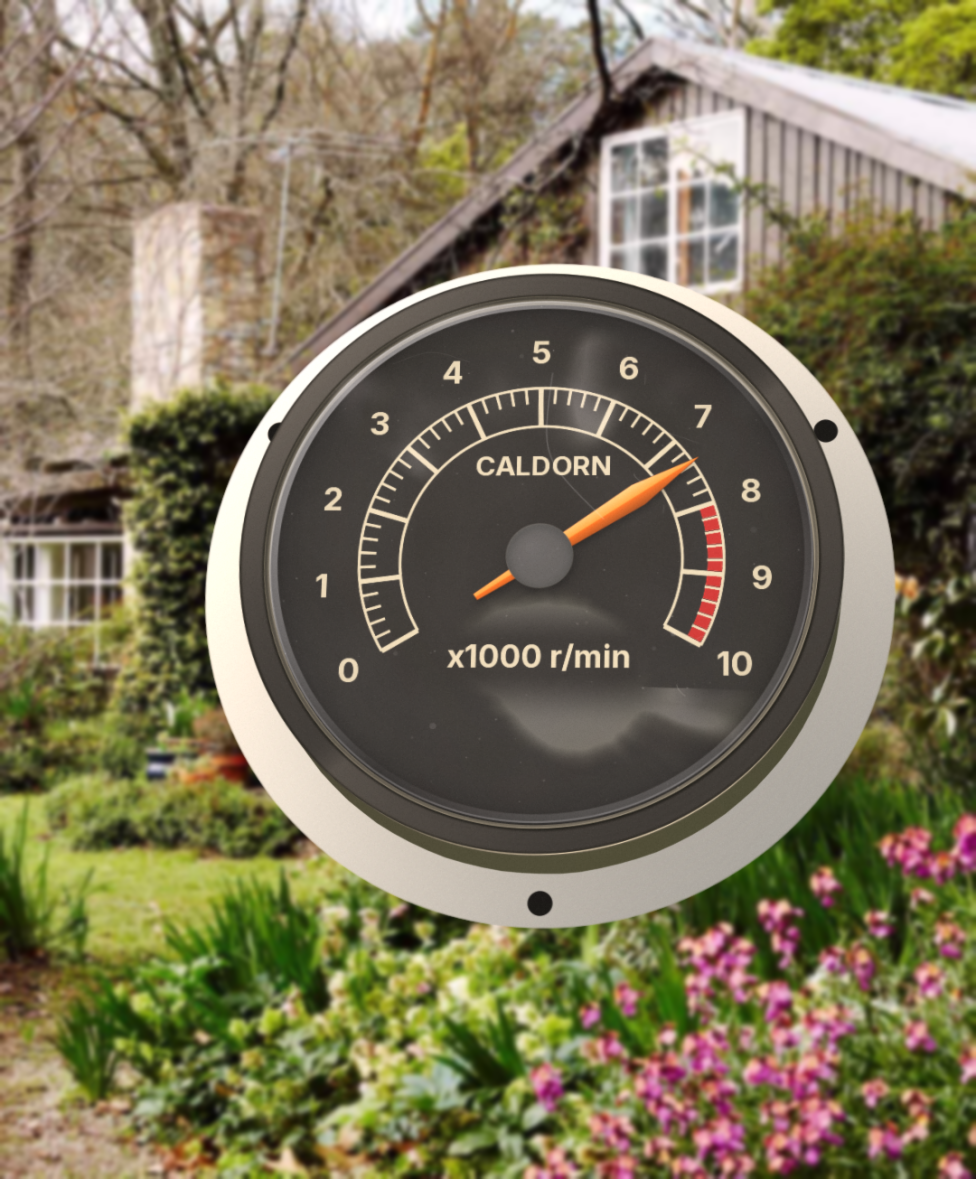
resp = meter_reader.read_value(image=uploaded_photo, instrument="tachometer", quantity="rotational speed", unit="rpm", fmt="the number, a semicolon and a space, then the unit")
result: 7400; rpm
